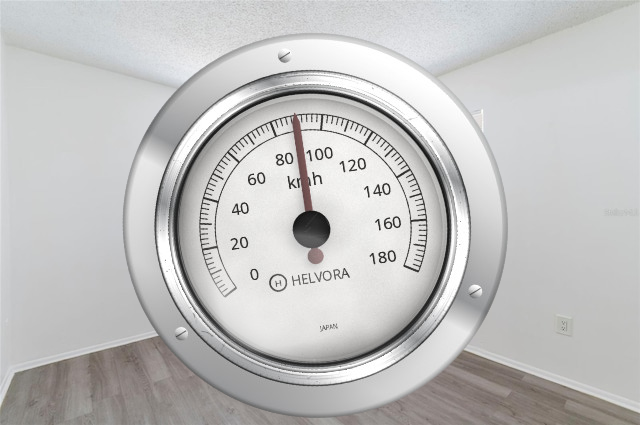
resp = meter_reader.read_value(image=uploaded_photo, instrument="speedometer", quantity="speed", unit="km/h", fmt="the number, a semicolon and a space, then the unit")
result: 90; km/h
